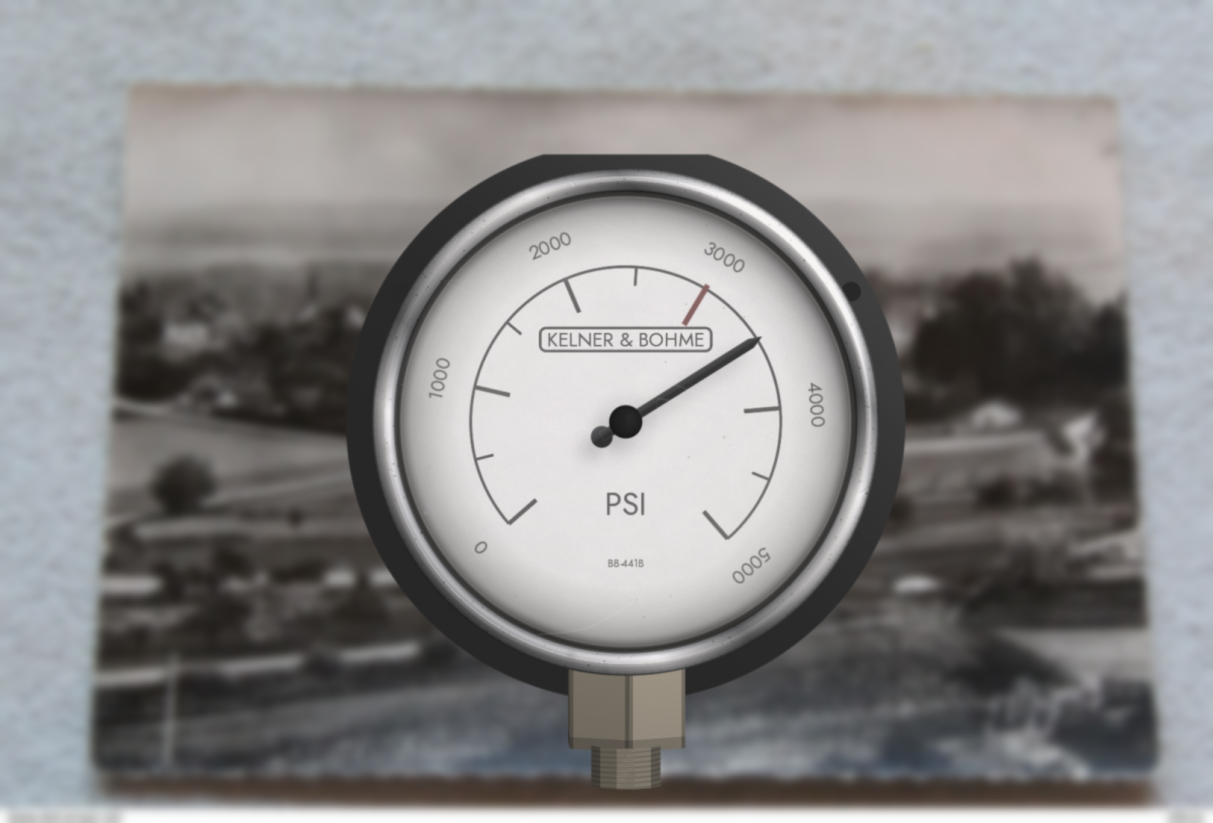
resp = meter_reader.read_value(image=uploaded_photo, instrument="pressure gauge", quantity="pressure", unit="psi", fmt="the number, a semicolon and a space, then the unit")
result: 3500; psi
